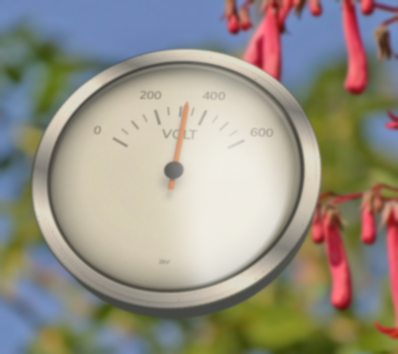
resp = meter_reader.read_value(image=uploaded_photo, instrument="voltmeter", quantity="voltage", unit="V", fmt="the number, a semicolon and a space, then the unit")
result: 325; V
